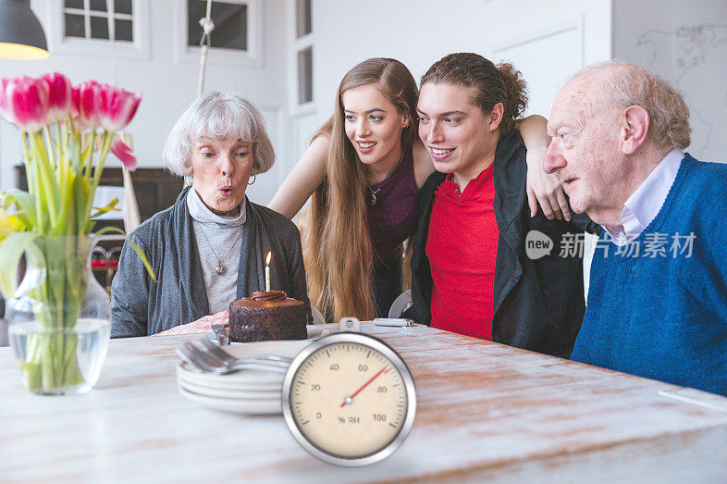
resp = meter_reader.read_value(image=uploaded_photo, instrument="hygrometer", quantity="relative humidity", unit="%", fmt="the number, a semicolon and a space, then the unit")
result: 70; %
